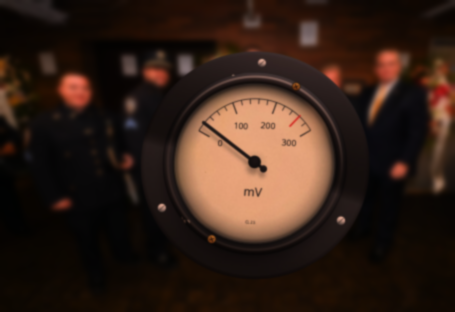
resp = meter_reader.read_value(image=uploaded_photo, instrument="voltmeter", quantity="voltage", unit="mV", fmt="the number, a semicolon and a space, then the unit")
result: 20; mV
